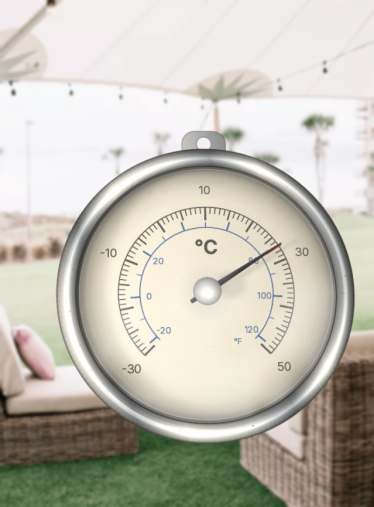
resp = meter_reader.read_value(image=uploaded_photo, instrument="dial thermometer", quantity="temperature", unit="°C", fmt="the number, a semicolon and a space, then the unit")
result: 27; °C
